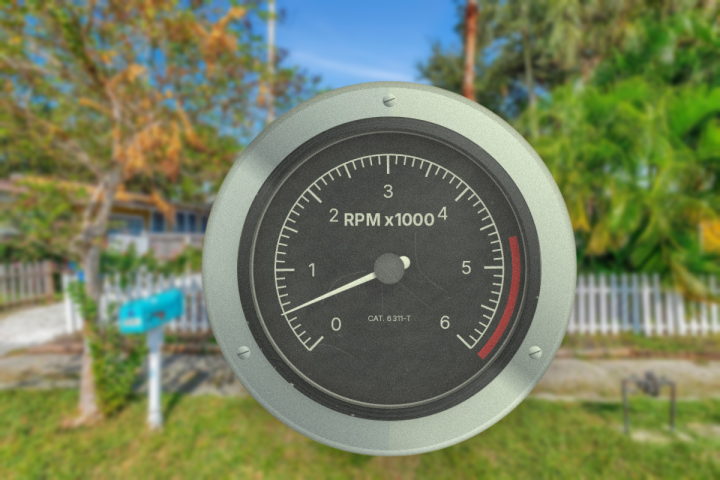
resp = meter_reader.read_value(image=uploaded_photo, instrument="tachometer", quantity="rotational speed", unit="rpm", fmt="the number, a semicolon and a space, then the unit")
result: 500; rpm
